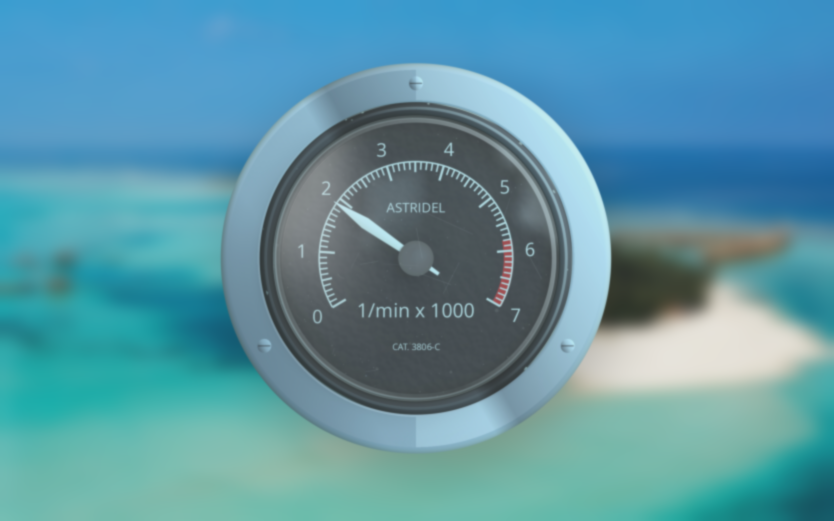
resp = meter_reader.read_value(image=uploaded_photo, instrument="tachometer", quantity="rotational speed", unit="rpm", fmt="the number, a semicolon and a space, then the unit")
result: 1900; rpm
